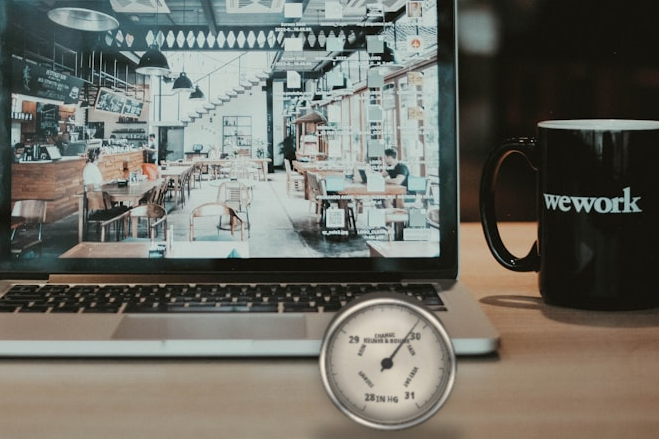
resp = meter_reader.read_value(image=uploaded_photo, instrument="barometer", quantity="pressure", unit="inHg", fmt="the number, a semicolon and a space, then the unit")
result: 29.9; inHg
